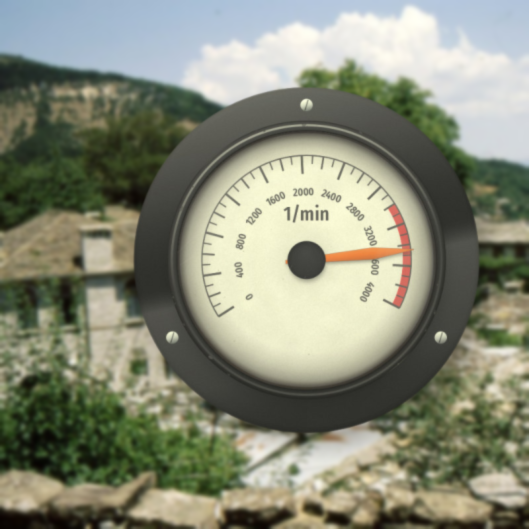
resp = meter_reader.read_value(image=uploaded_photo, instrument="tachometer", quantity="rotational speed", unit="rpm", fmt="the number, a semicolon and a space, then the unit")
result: 3450; rpm
